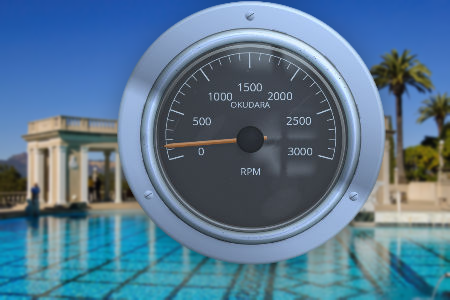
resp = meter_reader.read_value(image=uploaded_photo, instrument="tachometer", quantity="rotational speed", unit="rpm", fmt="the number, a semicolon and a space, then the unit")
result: 150; rpm
